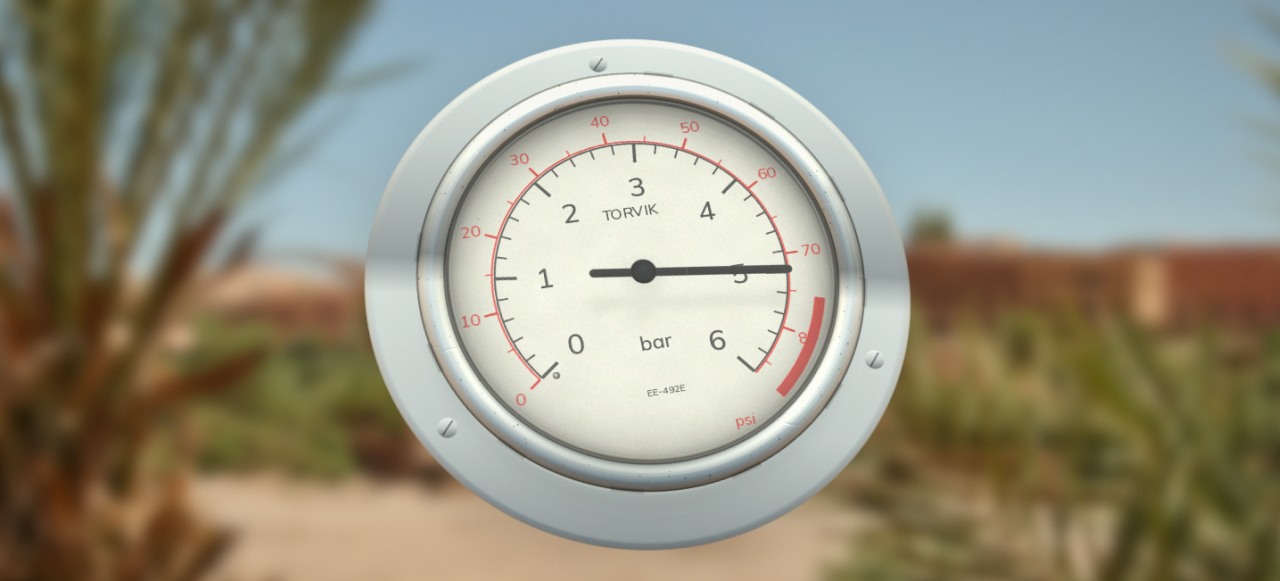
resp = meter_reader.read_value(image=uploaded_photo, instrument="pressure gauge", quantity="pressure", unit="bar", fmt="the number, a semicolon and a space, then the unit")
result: 5; bar
